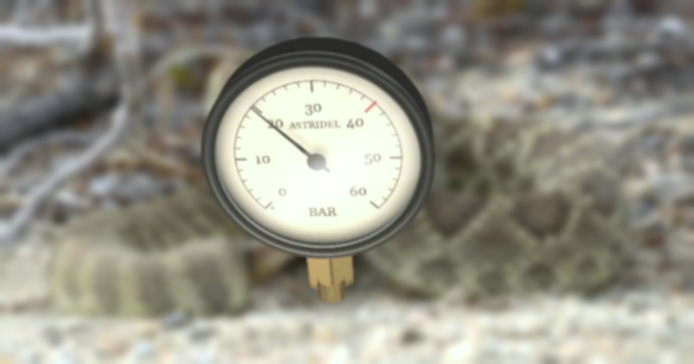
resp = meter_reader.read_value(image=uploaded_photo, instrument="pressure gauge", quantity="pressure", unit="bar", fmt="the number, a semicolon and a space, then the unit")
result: 20; bar
